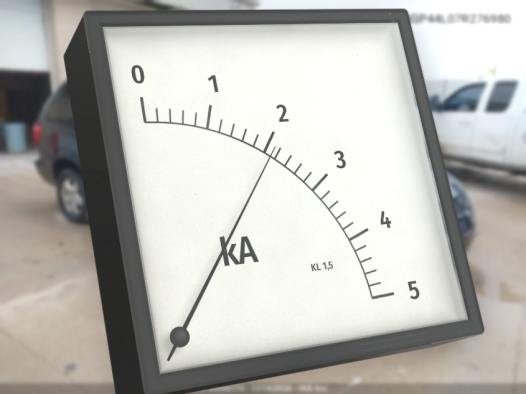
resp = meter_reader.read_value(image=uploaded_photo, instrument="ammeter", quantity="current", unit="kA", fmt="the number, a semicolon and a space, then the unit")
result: 2.1; kA
